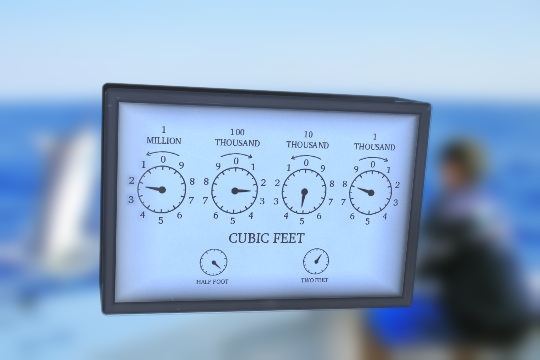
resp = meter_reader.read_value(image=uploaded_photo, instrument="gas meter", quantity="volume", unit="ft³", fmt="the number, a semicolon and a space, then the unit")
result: 224800; ft³
